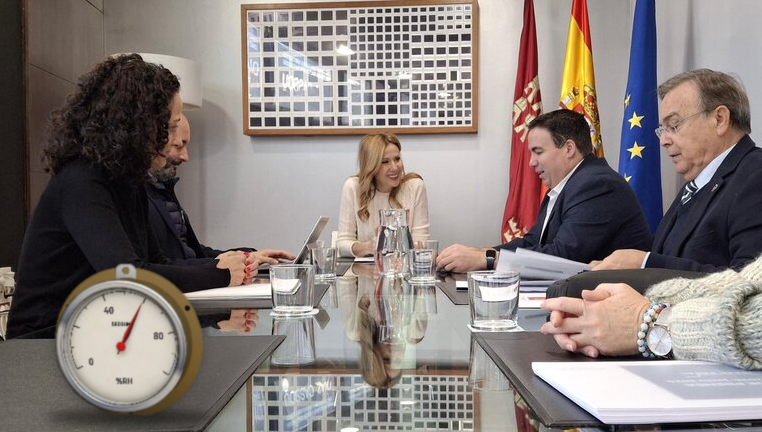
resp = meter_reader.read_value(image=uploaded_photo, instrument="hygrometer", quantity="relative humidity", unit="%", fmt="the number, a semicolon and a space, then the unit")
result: 60; %
